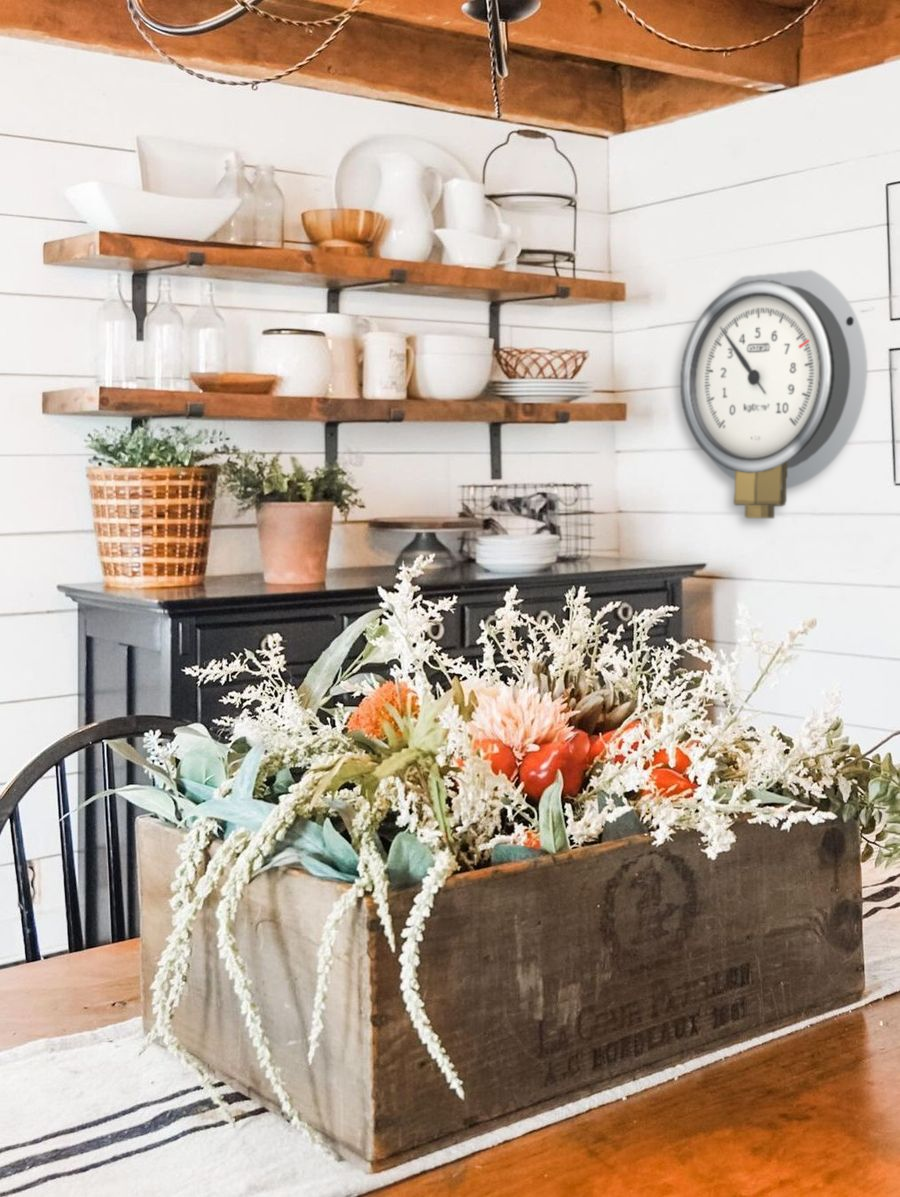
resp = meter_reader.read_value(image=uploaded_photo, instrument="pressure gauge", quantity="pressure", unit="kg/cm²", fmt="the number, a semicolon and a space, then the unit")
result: 3.5; kg/cm²
